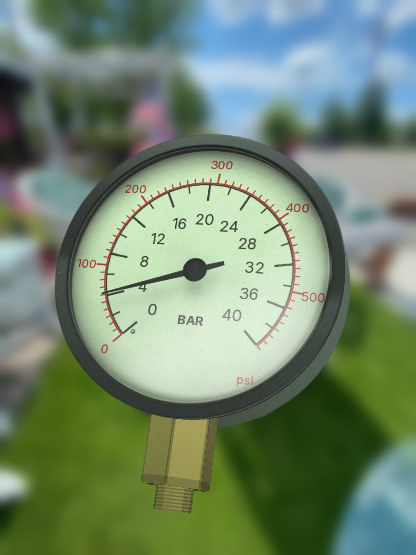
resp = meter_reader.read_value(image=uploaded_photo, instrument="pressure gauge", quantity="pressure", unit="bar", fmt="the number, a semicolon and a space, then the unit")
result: 4; bar
